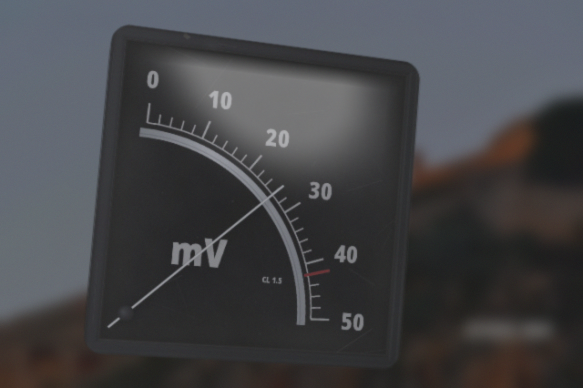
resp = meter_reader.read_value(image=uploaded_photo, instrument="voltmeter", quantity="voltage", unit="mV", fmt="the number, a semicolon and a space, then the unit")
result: 26; mV
